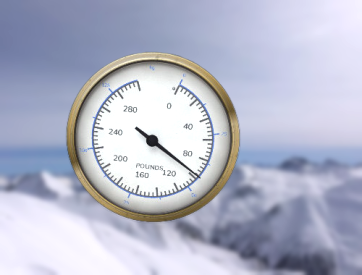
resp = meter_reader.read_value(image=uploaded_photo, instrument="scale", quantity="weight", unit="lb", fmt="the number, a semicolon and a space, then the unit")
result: 96; lb
